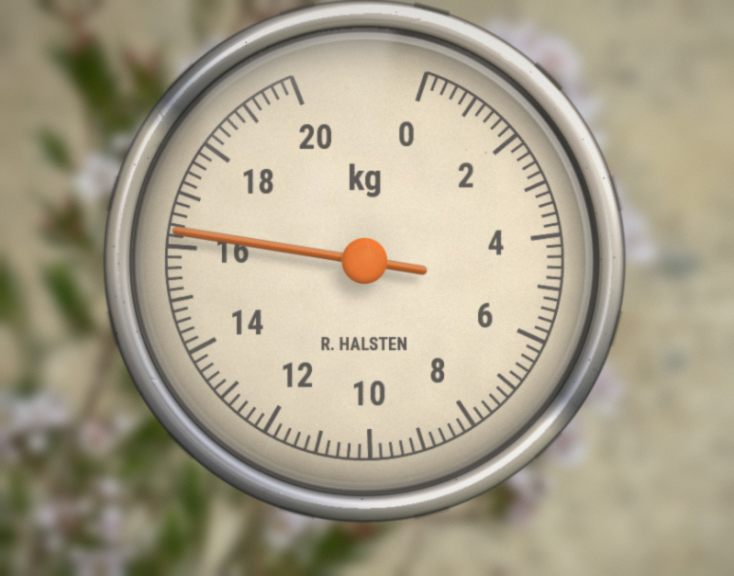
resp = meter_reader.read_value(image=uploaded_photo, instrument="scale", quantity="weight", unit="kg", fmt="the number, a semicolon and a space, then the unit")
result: 16.3; kg
